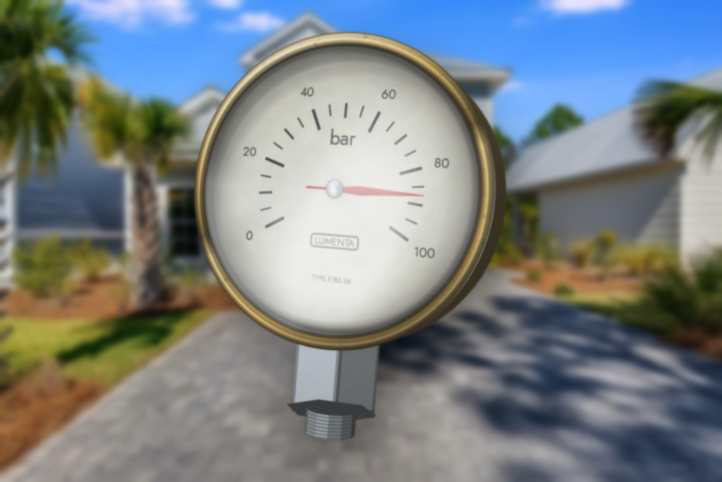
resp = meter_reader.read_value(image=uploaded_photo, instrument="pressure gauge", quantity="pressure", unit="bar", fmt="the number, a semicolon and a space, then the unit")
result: 87.5; bar
